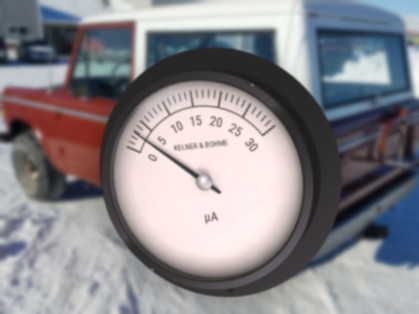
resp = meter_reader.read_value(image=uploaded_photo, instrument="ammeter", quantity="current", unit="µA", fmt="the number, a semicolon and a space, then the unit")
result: 3; µA
